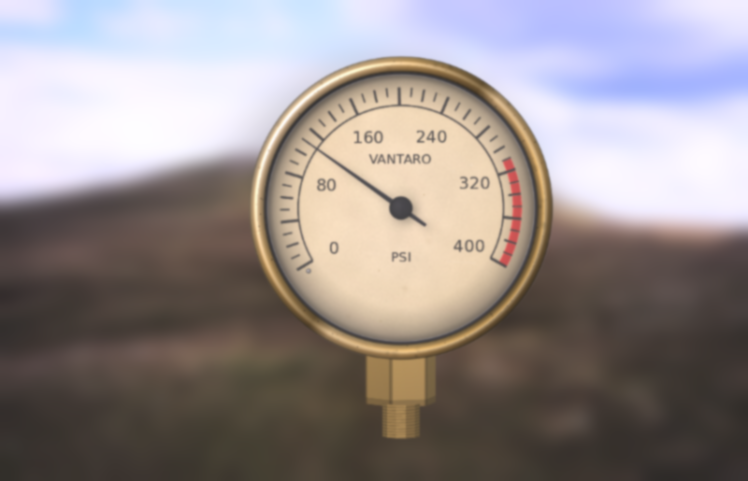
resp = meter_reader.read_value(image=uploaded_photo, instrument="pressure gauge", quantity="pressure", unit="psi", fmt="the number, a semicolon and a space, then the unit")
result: 110; psi
